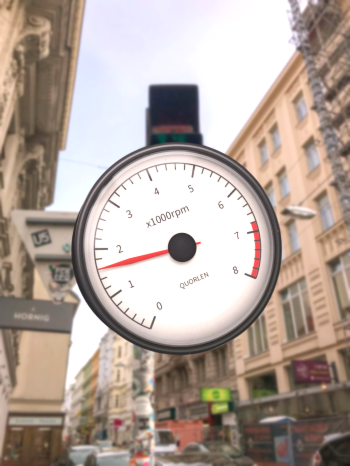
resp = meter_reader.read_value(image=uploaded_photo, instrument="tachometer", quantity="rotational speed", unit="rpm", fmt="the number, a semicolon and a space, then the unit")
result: 1600; rpm
